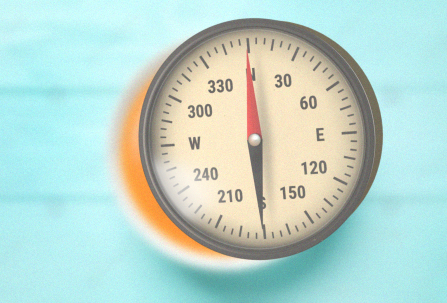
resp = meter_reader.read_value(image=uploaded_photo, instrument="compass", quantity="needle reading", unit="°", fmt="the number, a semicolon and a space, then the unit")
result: 0; °
